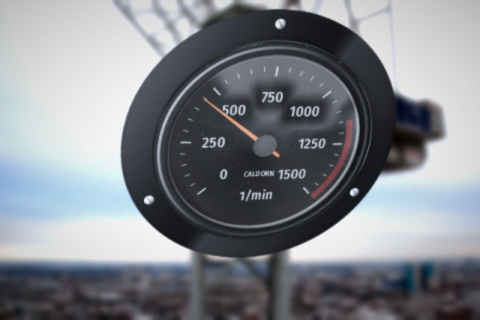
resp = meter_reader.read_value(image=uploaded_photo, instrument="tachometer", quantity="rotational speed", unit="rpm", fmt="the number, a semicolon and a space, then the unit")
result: 450; rpm
